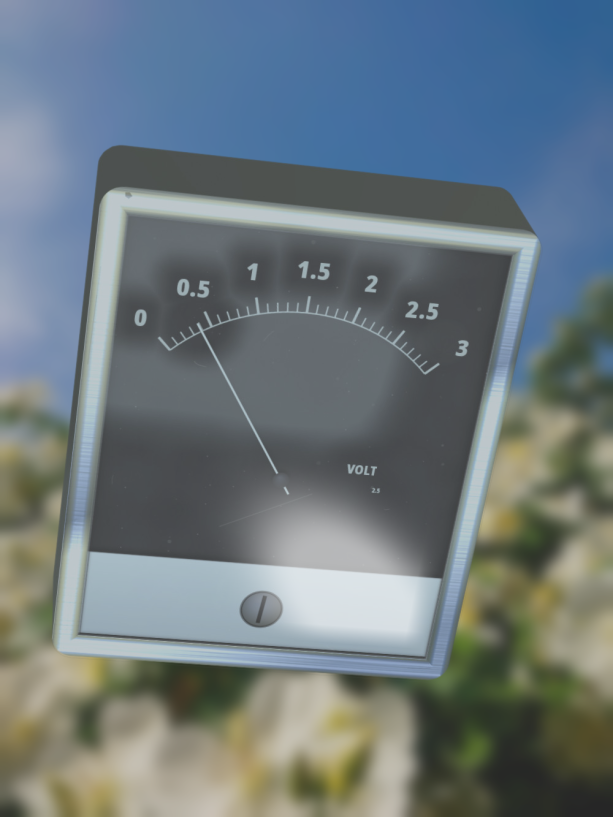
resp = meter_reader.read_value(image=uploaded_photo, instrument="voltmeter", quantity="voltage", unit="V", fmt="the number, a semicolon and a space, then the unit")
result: 0.4; V
